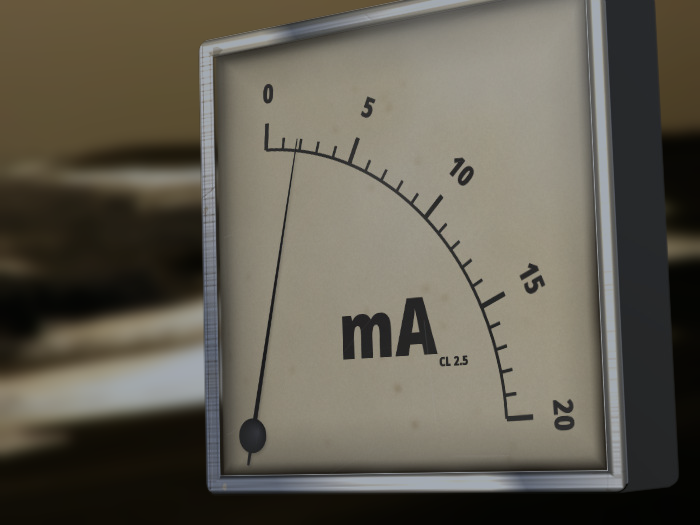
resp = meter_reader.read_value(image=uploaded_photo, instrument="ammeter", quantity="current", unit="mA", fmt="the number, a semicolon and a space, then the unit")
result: 2; mA
